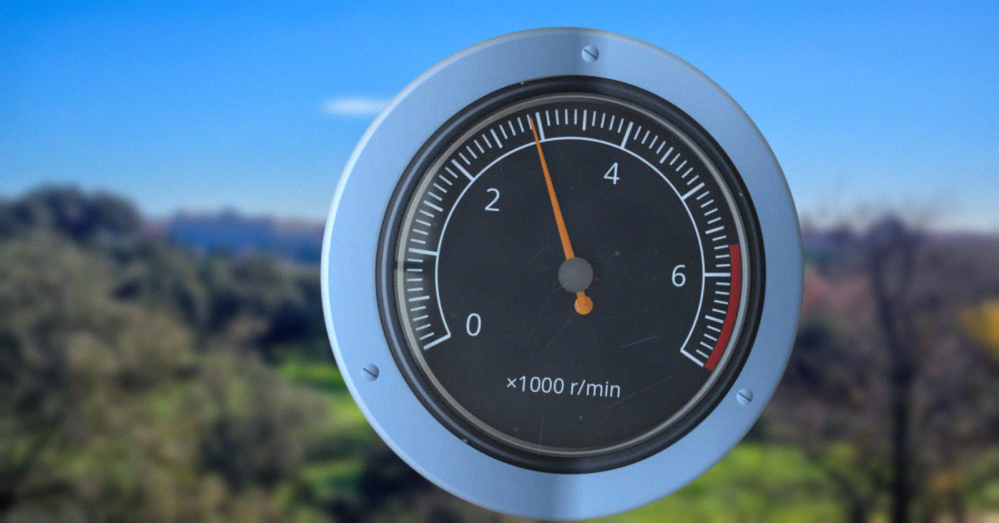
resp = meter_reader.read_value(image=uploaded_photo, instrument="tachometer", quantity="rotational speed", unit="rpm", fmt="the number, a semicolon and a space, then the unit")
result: 2900; rpm
